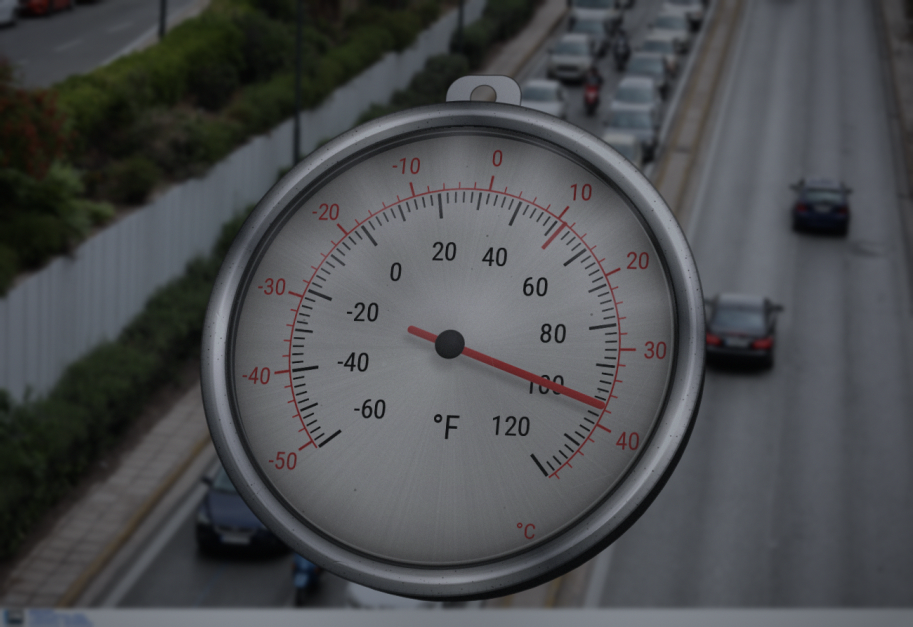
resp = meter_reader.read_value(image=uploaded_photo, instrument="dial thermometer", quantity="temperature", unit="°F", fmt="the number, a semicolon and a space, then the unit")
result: 100; °F
